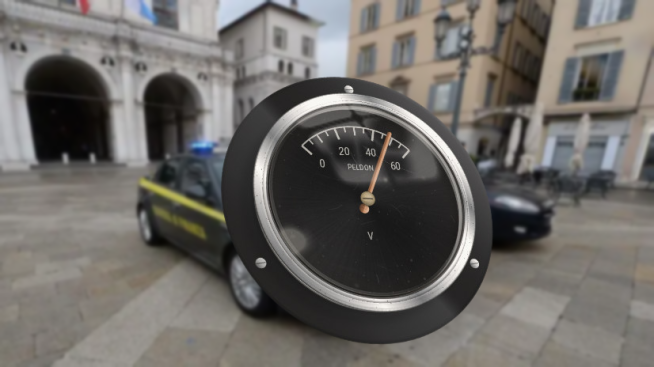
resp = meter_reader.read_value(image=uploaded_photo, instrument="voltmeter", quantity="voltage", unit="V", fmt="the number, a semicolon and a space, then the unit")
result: 47.5; V
